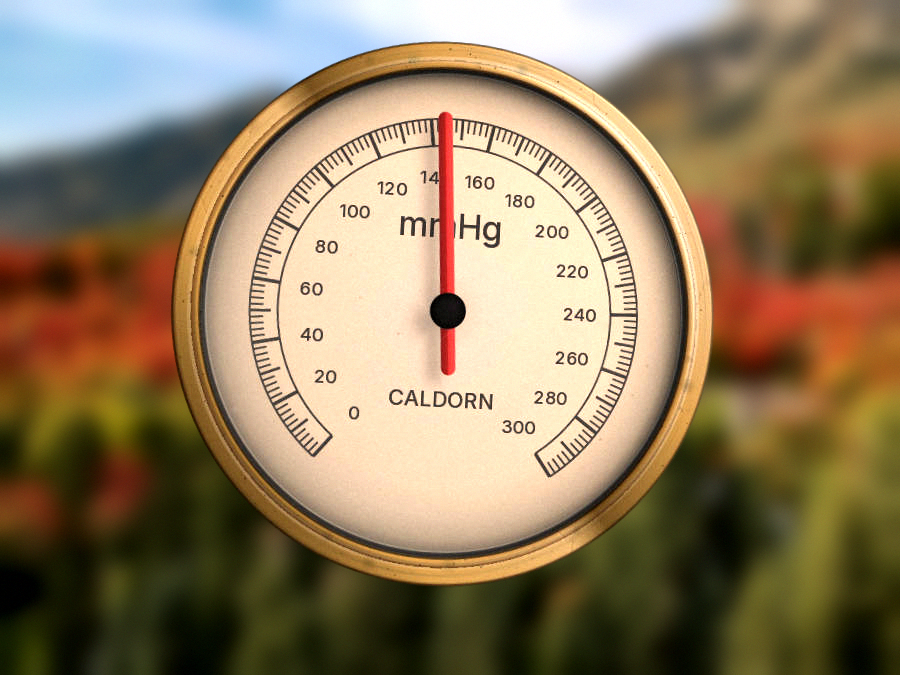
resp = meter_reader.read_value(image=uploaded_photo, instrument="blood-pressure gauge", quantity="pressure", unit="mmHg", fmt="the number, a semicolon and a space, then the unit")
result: 144; mmHg
